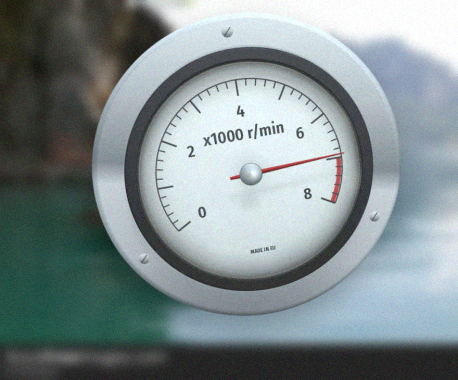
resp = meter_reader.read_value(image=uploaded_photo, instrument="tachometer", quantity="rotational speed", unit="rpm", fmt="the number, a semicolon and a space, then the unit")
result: 6900; rpm
